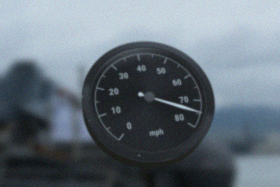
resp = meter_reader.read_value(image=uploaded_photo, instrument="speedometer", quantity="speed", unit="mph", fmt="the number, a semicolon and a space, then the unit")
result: 75; mph
